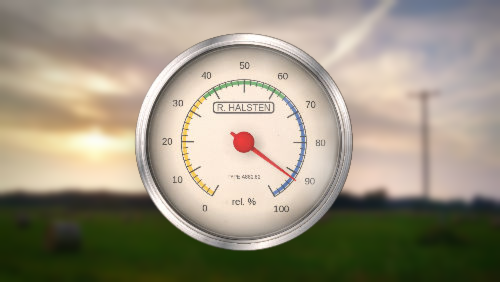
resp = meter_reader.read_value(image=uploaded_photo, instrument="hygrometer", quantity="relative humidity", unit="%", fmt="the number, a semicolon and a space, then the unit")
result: 92; %
